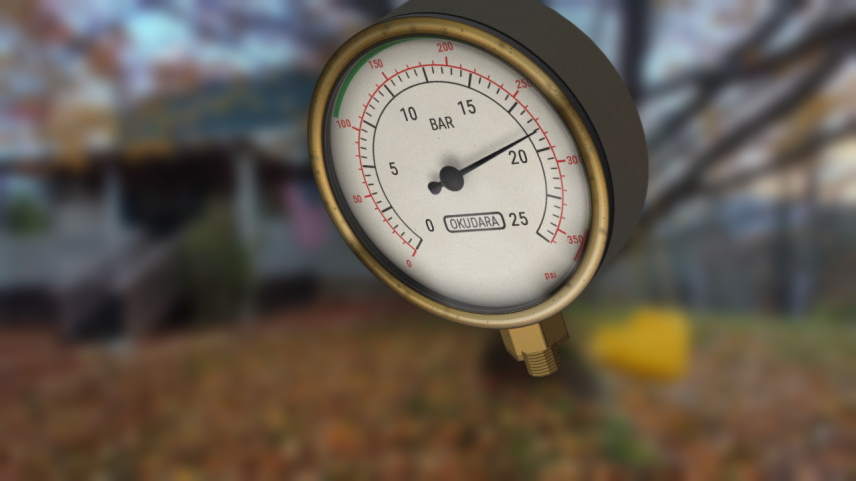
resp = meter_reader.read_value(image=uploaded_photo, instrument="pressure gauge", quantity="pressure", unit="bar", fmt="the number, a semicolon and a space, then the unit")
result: 19; bar
